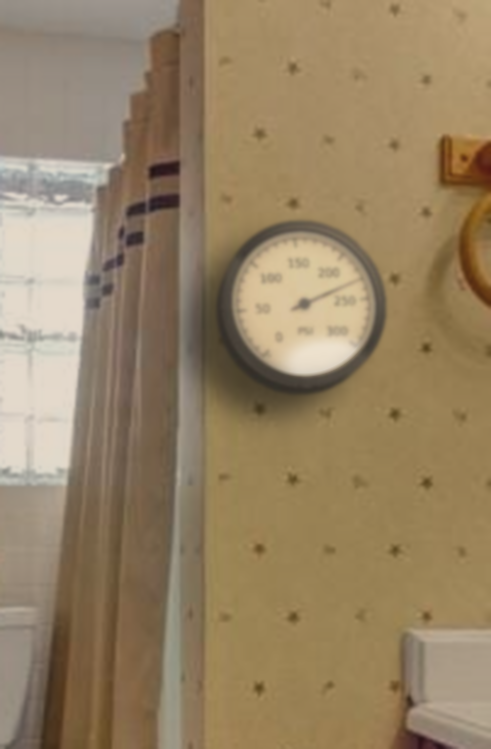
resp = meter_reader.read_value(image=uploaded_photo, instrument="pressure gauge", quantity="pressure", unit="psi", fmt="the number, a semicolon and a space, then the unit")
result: 230; psi
